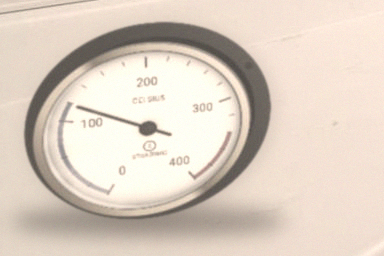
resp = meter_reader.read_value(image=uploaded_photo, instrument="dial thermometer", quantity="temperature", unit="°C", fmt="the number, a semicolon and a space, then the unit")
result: 120; °C
